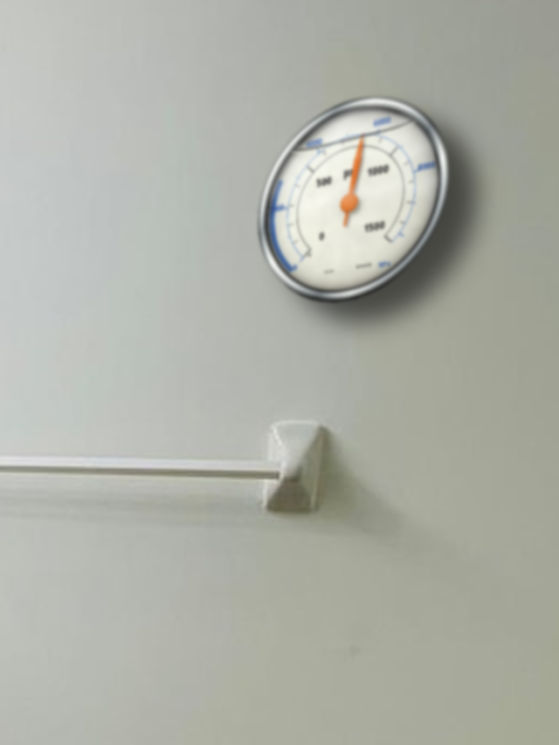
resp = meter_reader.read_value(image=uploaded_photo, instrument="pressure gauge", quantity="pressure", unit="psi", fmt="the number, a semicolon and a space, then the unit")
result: 800; psi
